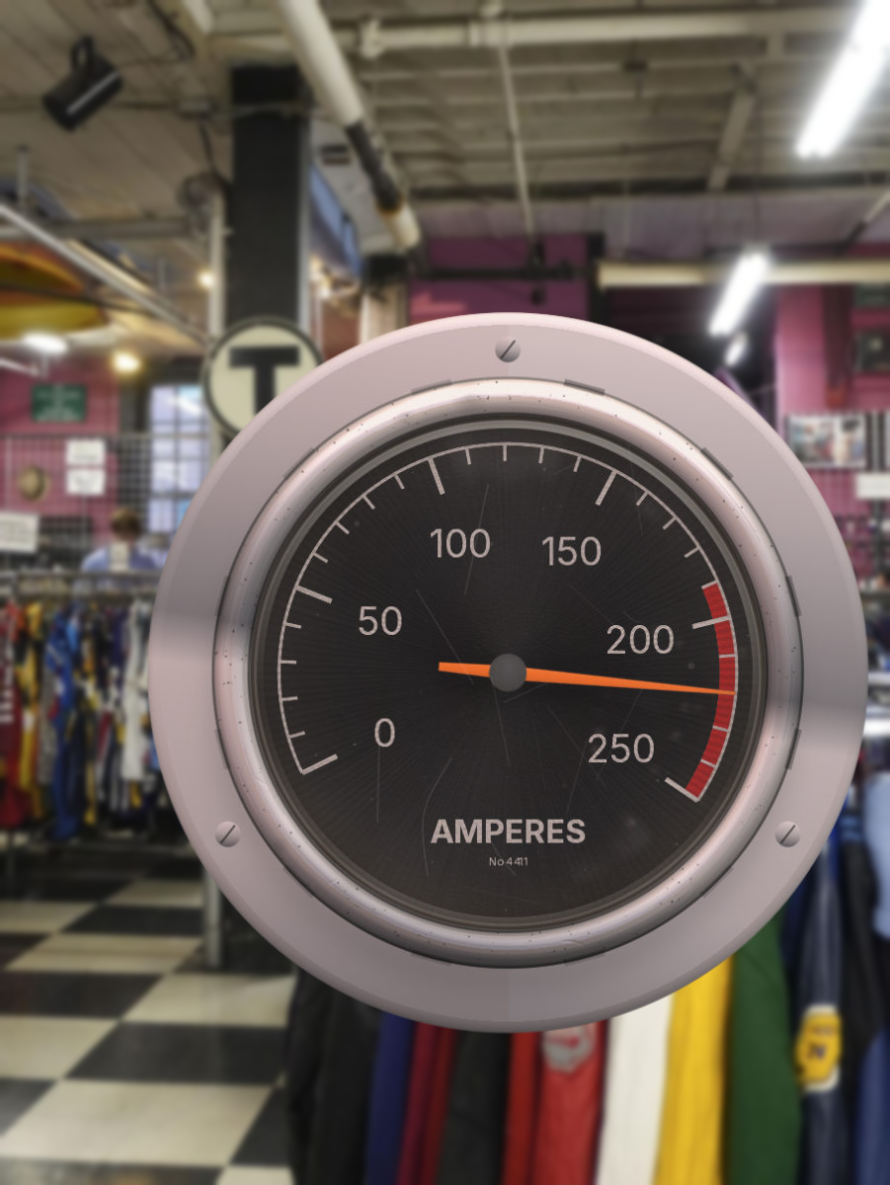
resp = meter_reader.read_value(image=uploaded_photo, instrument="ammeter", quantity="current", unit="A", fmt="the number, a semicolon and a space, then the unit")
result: 220; A
